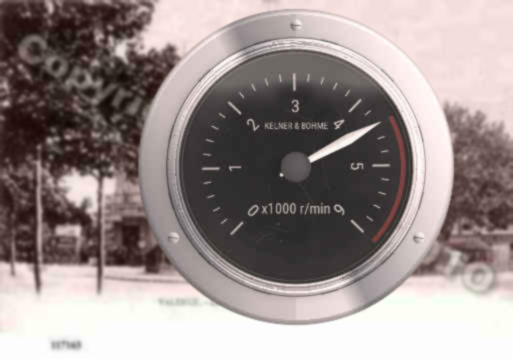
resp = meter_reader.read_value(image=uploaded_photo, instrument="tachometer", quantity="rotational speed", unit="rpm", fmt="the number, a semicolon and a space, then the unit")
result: 4400; rpm
